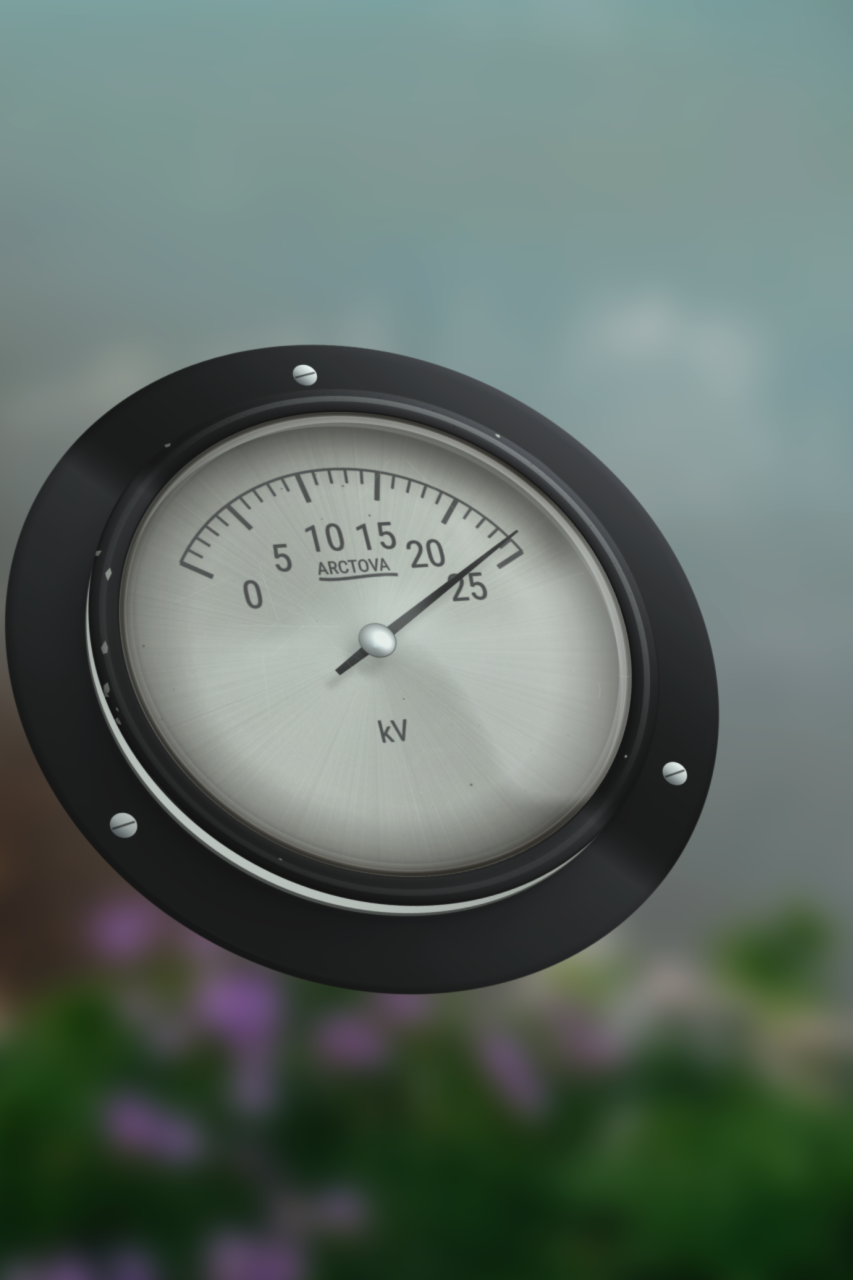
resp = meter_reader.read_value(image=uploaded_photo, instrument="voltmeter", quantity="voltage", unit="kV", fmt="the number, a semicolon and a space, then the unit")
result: 24; kV
